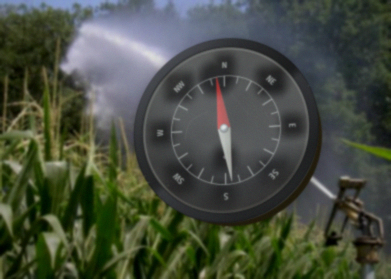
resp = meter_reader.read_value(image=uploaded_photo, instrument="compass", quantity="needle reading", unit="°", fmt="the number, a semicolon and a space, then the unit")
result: 352.5; °
